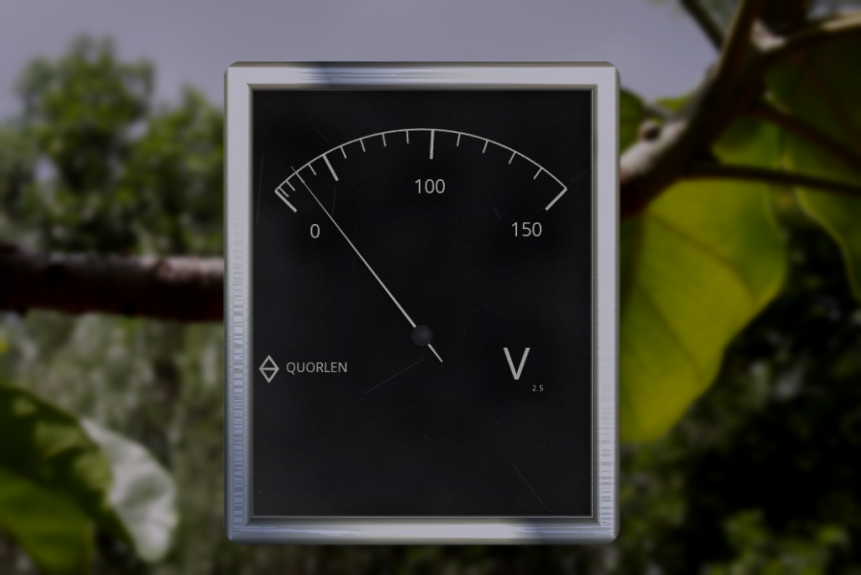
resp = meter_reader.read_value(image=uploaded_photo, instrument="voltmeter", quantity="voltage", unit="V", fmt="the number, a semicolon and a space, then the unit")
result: 30; V
